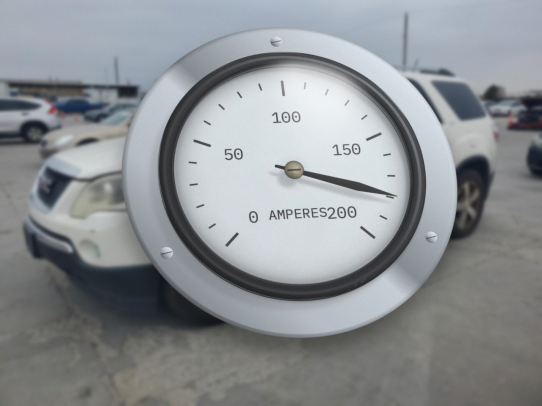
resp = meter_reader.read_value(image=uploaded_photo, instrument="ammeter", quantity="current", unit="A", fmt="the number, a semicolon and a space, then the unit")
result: 180; A
